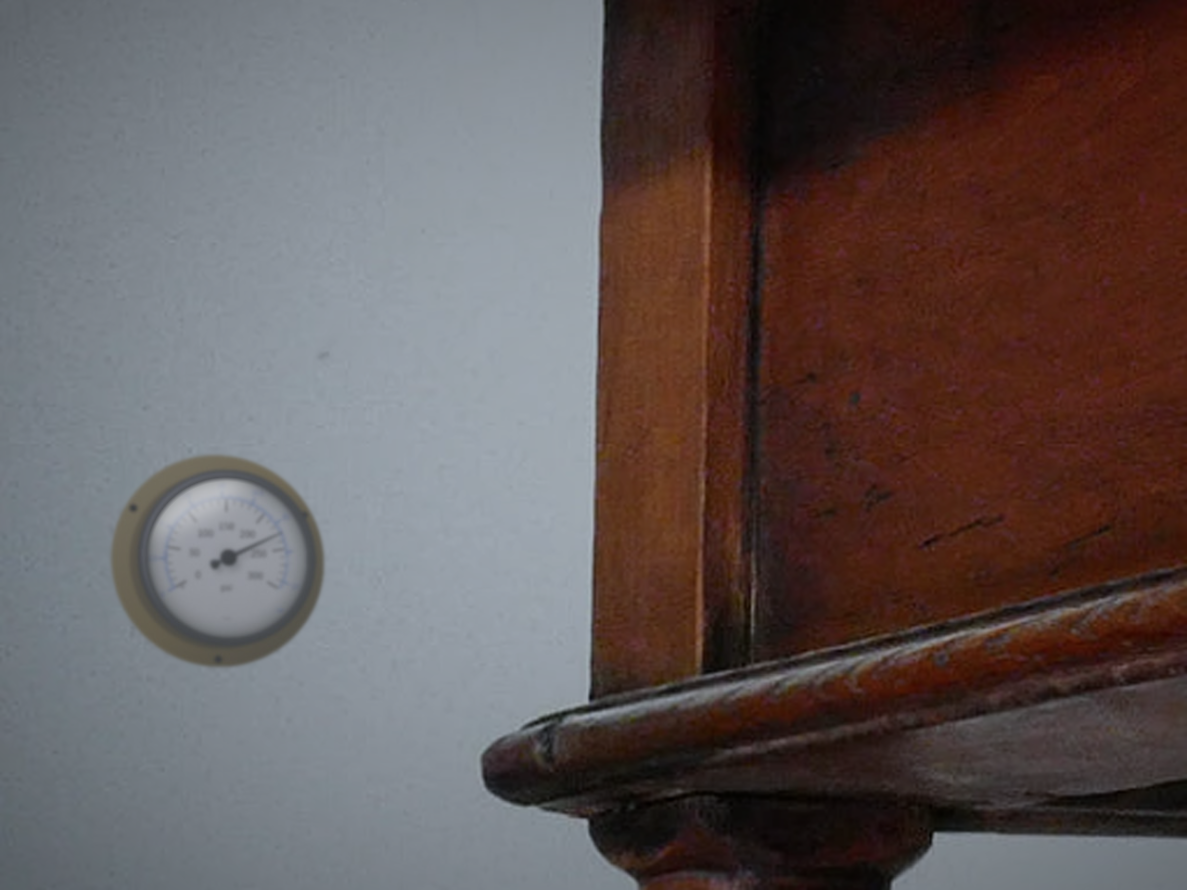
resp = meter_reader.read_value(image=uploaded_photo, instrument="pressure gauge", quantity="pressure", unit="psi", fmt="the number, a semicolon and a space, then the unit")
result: 230; psi
